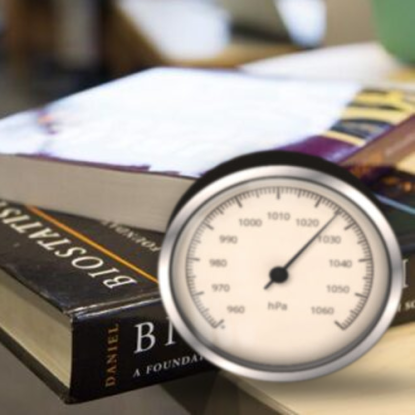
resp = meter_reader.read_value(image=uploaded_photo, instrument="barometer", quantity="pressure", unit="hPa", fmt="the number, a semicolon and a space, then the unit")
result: 1025; hPa
